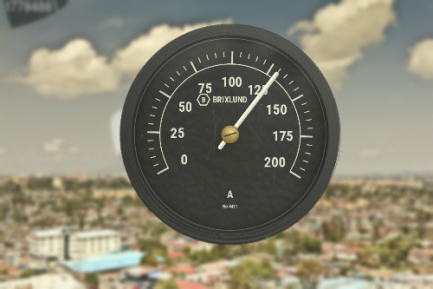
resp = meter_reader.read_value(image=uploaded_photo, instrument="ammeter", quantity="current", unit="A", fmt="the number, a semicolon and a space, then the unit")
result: 130; A
